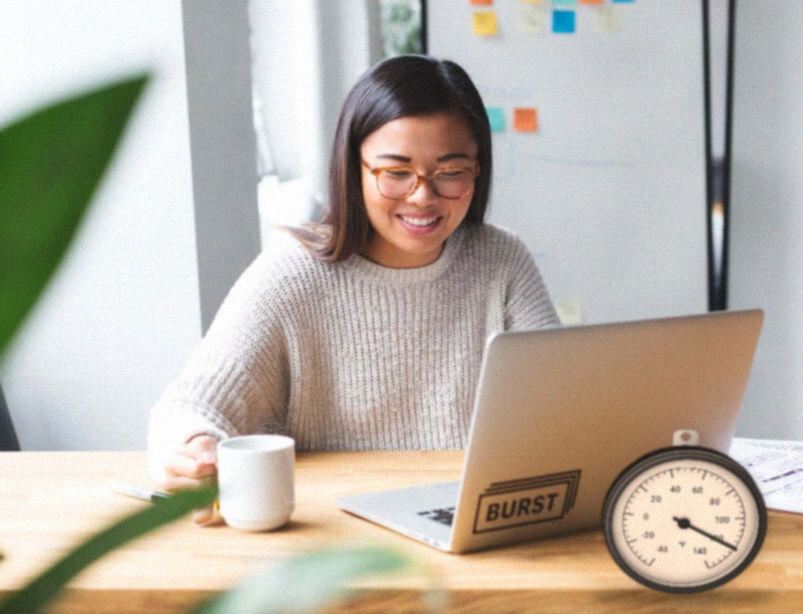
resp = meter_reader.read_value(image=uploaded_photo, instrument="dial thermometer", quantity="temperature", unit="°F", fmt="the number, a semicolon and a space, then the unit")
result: 120; °F
